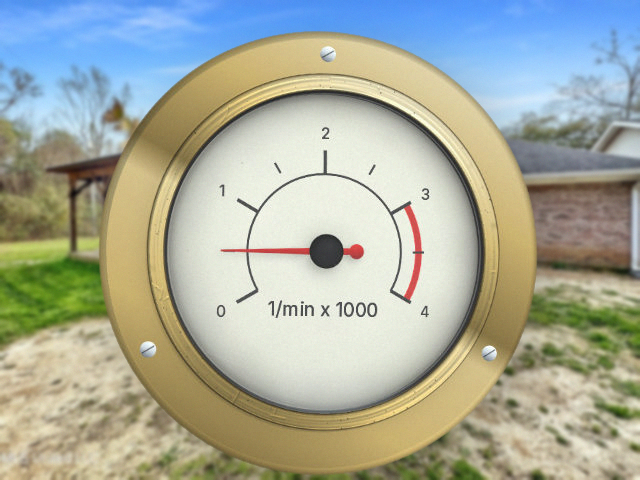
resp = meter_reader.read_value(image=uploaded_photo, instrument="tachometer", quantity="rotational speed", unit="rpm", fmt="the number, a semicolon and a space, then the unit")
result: 500; rpm
